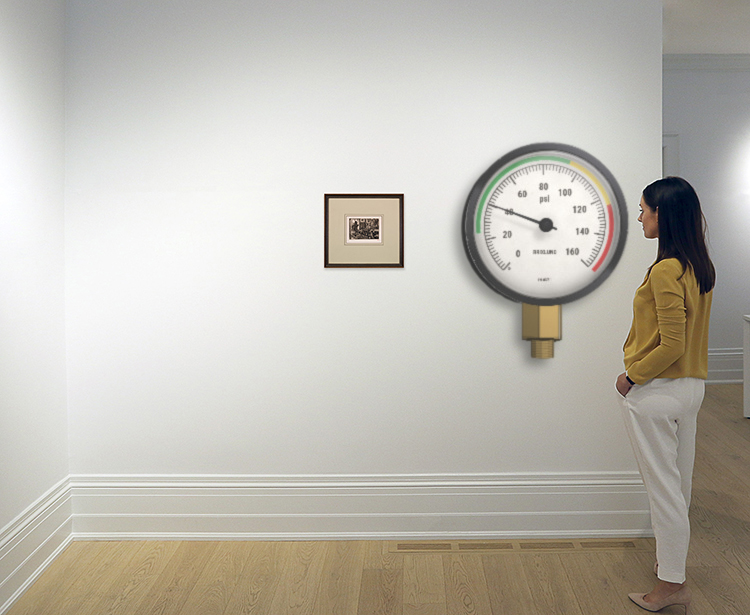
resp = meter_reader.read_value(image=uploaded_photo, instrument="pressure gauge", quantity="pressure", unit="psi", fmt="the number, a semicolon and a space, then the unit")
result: 40; psi
